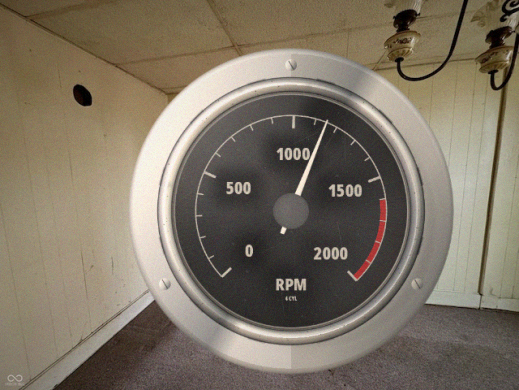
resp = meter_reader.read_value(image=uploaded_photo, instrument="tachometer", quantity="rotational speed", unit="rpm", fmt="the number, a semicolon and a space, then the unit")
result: 1150; rpm
